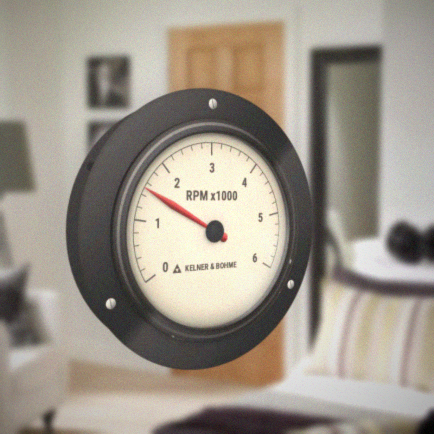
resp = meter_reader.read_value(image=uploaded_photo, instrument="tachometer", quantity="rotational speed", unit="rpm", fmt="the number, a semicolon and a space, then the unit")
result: 1500; rpm
